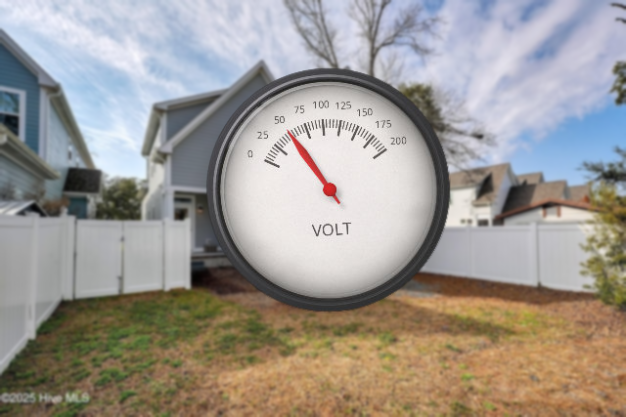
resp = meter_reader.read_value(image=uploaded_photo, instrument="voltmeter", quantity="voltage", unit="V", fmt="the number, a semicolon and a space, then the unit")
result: 50; V
